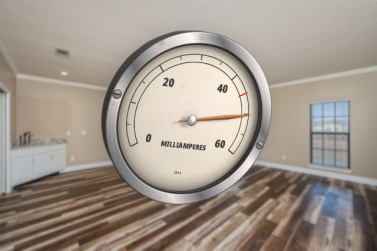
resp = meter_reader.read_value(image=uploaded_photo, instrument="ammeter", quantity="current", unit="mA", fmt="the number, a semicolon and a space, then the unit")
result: 50; mA
